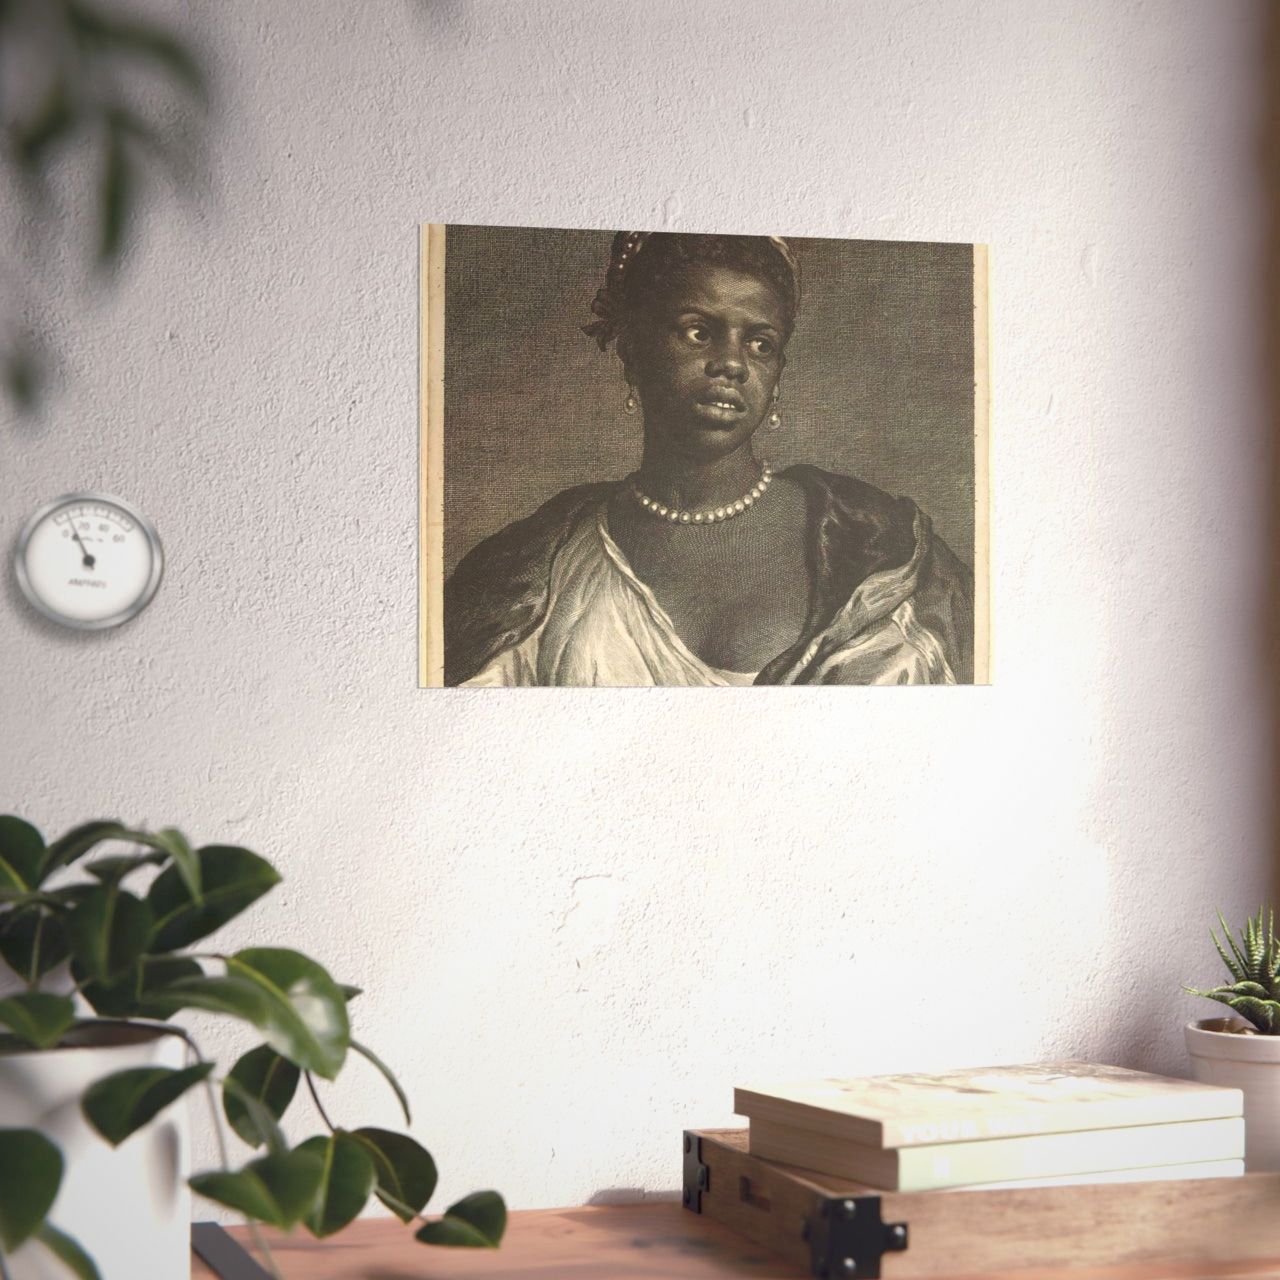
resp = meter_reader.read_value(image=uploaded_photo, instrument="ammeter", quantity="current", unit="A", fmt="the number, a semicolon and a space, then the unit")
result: 10; A
